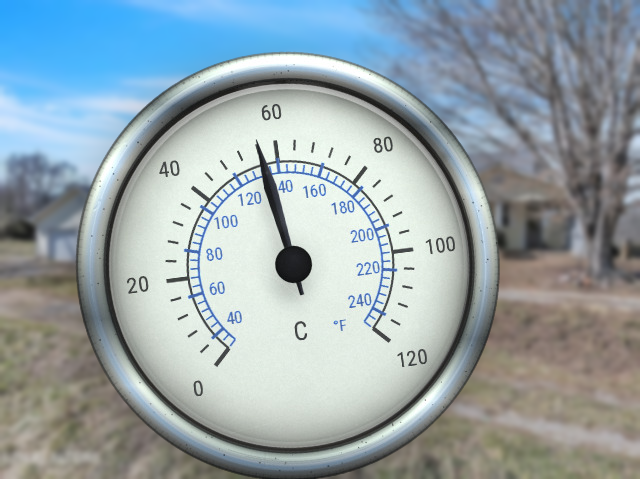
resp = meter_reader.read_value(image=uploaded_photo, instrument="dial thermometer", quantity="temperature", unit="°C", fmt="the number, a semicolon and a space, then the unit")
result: 56; °C
